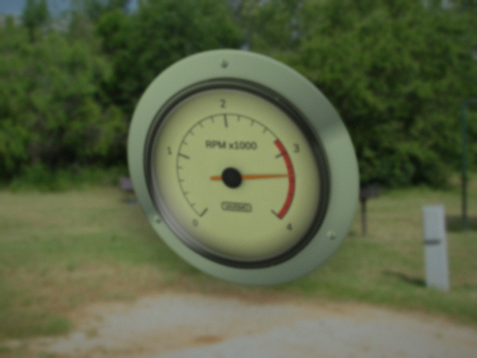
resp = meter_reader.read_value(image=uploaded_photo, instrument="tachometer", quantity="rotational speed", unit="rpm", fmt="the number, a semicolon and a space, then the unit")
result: 3300; rpm
